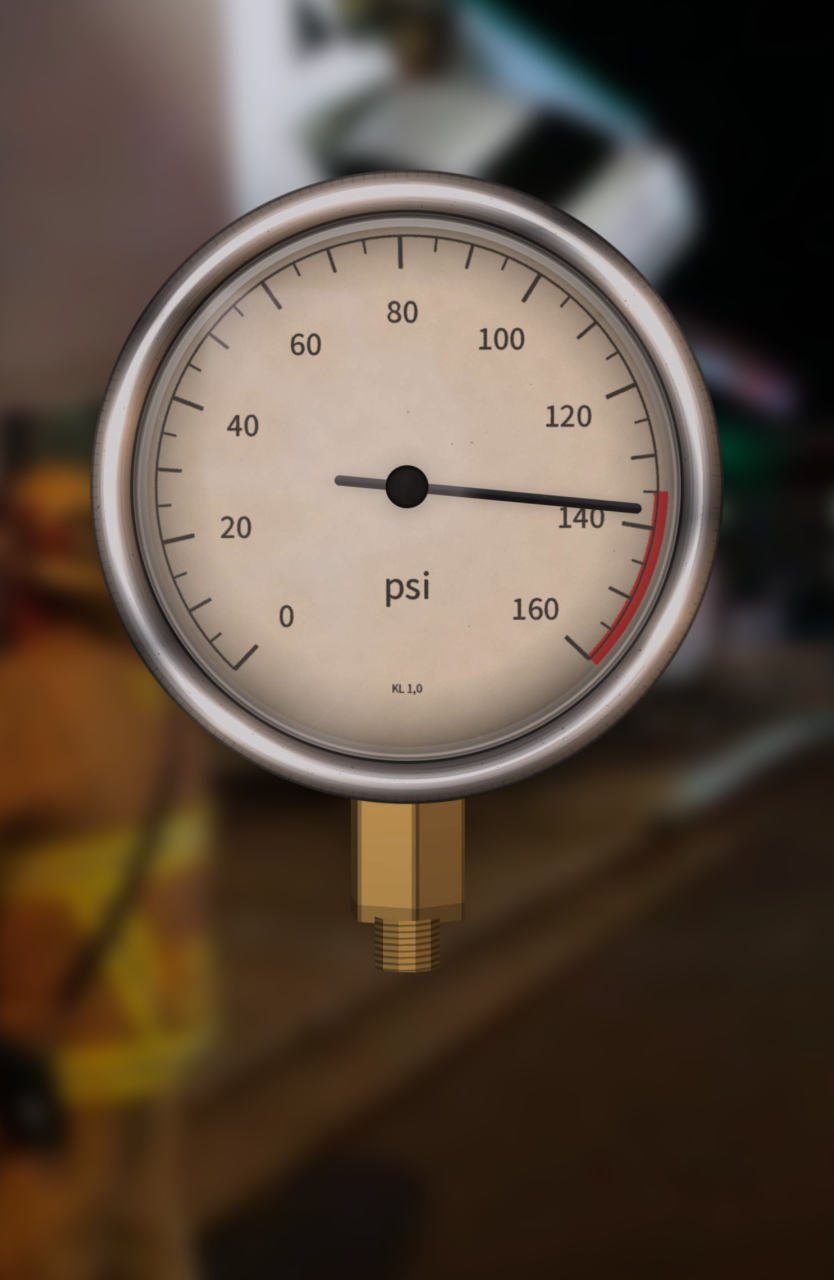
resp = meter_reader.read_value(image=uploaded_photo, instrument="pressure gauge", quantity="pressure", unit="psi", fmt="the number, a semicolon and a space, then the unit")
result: 137.5; psi
